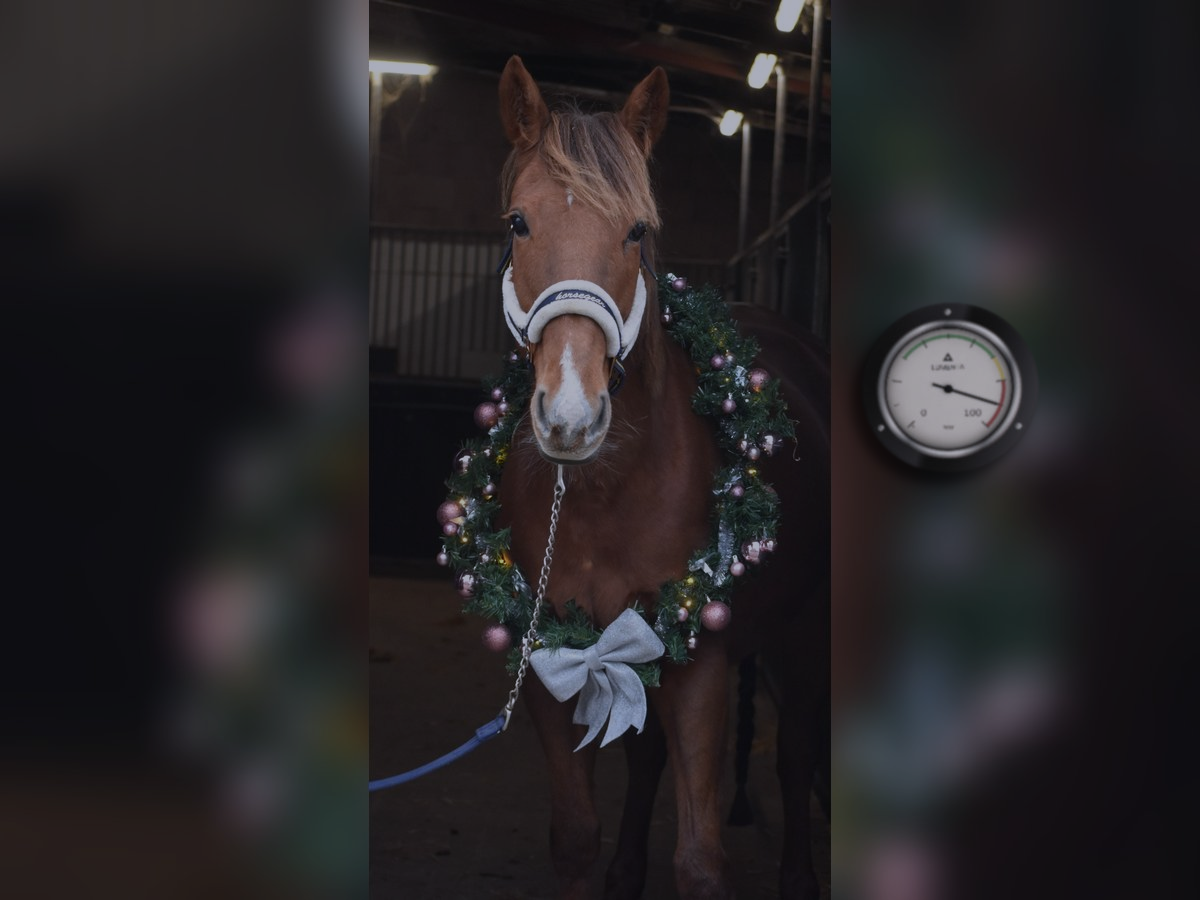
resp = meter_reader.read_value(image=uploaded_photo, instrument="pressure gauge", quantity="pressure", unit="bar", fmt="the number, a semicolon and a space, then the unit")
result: 90; bar
